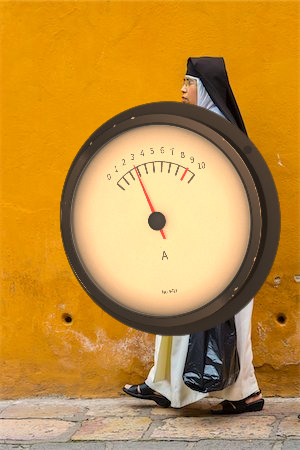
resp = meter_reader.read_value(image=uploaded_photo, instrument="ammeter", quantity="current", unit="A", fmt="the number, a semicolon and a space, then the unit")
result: 3; A
